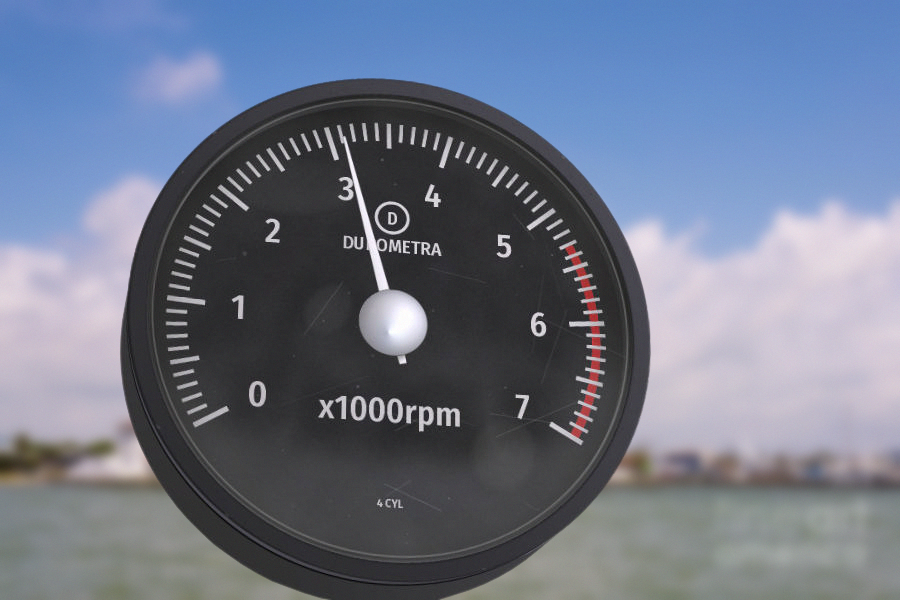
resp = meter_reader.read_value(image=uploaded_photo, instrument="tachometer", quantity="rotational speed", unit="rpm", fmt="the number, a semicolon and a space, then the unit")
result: 3100; rpm
